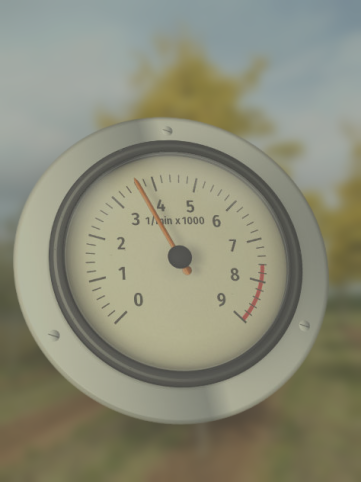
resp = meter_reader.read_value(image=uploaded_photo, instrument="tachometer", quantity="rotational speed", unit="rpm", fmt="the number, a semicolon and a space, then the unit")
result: 3600; rpm
